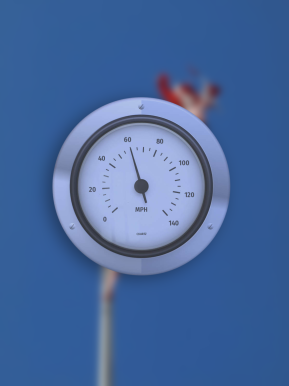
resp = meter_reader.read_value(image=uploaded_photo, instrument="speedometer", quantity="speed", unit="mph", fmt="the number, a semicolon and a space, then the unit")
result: 60; mph
